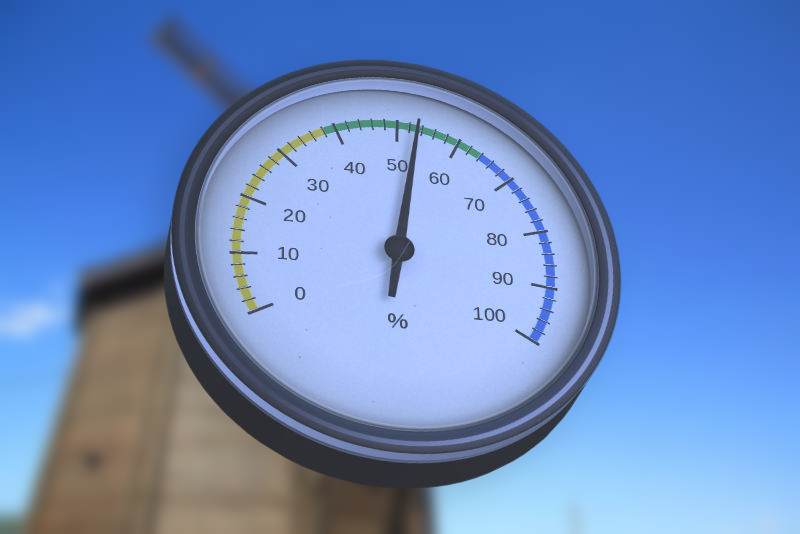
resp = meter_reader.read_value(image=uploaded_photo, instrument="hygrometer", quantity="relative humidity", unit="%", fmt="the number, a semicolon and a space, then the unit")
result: 53; %
